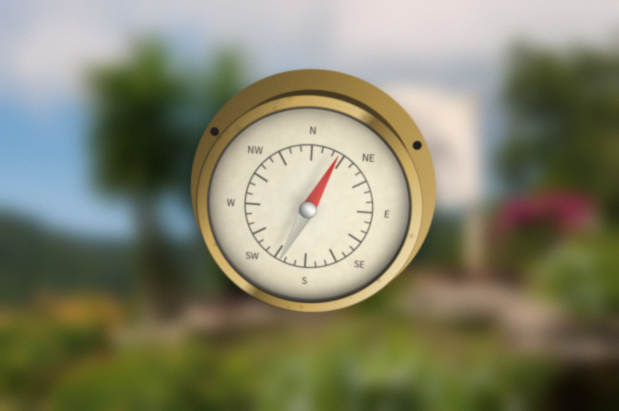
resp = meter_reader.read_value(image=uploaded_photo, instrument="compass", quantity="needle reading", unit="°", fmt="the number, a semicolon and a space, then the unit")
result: 25; °
